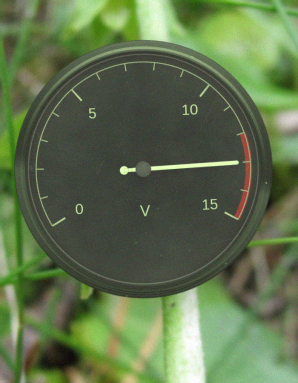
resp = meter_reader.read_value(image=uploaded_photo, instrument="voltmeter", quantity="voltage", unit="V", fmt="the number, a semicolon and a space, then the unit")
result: 13; V
